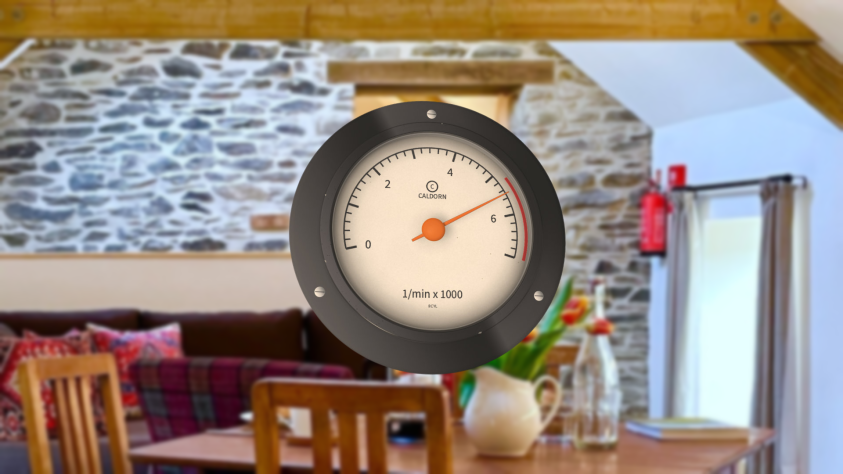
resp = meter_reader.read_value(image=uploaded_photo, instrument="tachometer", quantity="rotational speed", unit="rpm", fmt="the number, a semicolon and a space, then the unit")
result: 5500; rpm
